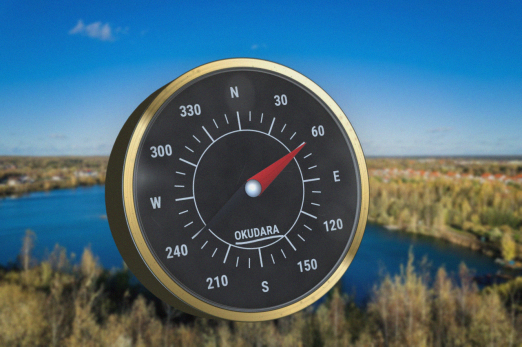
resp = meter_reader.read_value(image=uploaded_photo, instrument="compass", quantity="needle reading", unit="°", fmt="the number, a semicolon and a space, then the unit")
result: 60; °
